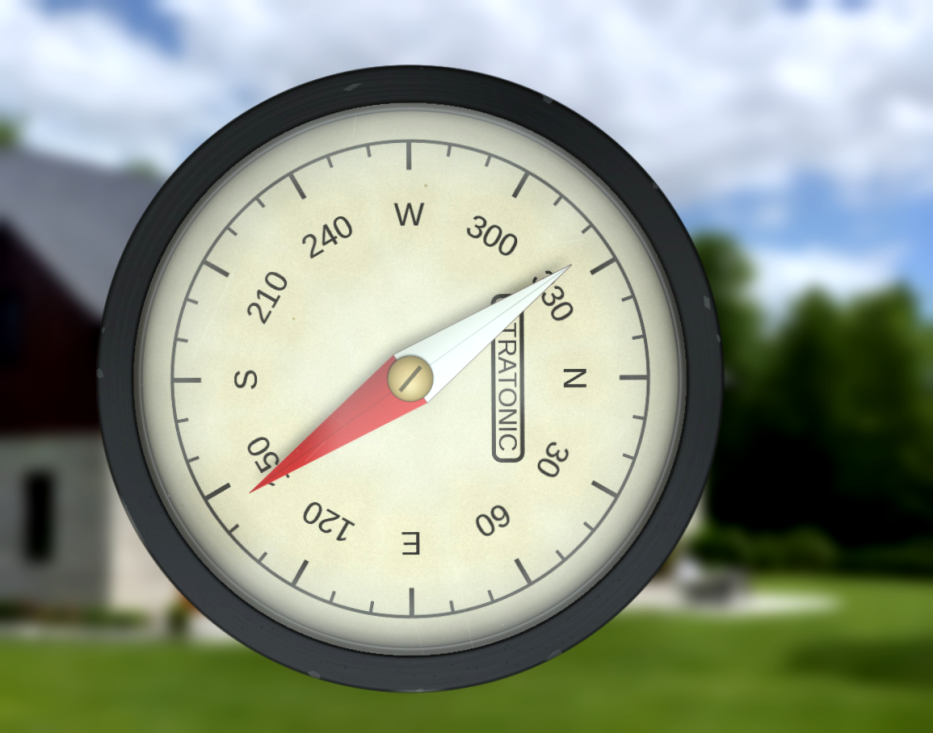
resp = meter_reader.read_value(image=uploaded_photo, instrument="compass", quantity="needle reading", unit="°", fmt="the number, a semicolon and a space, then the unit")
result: 145; °
